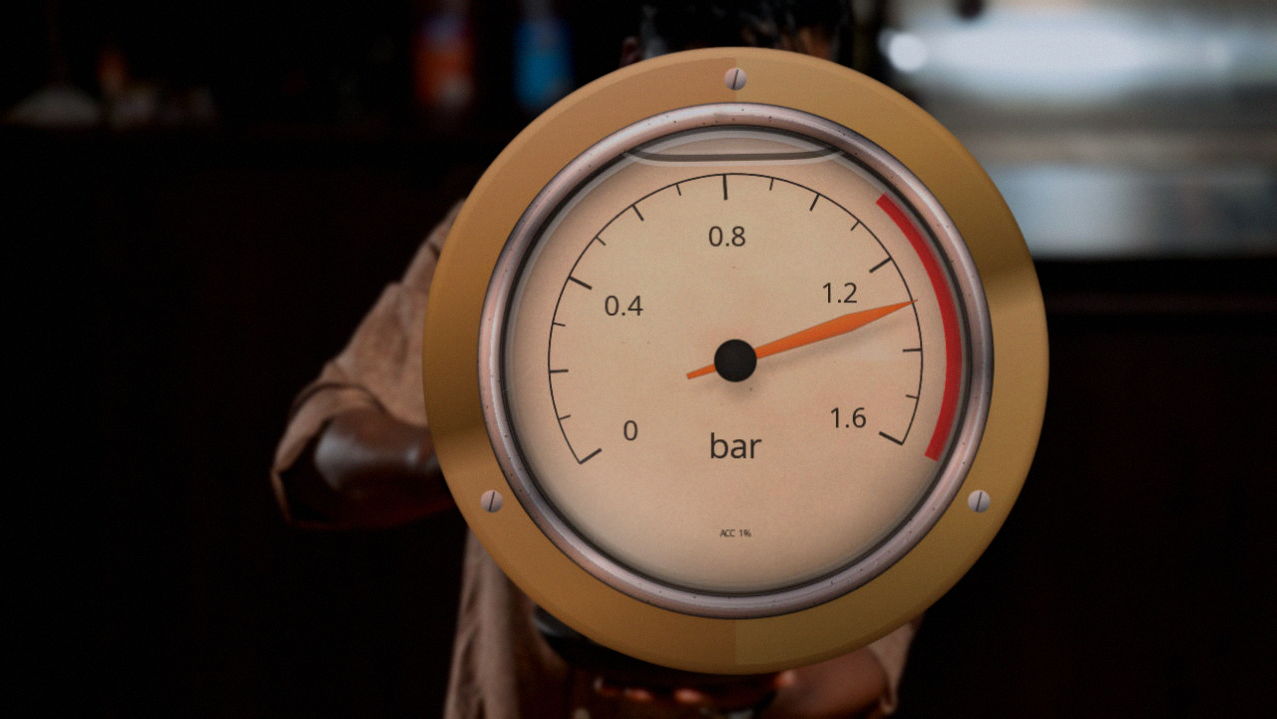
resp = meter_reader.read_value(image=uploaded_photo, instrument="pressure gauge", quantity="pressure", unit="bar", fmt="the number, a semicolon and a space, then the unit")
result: 1.3; bar
